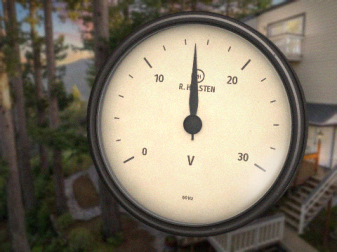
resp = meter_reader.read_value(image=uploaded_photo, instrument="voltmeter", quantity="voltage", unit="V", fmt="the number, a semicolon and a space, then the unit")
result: 15; V
